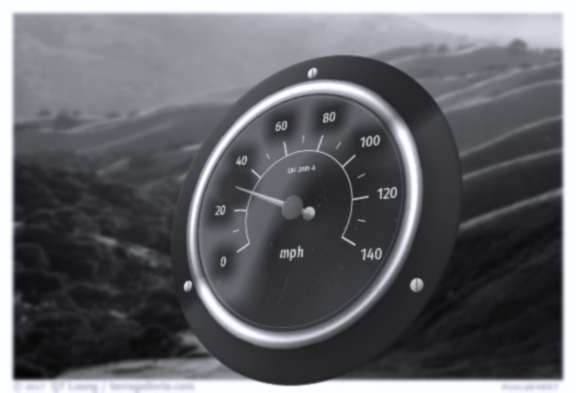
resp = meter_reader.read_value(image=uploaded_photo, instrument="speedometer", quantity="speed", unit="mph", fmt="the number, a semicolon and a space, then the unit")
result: 30; mph
